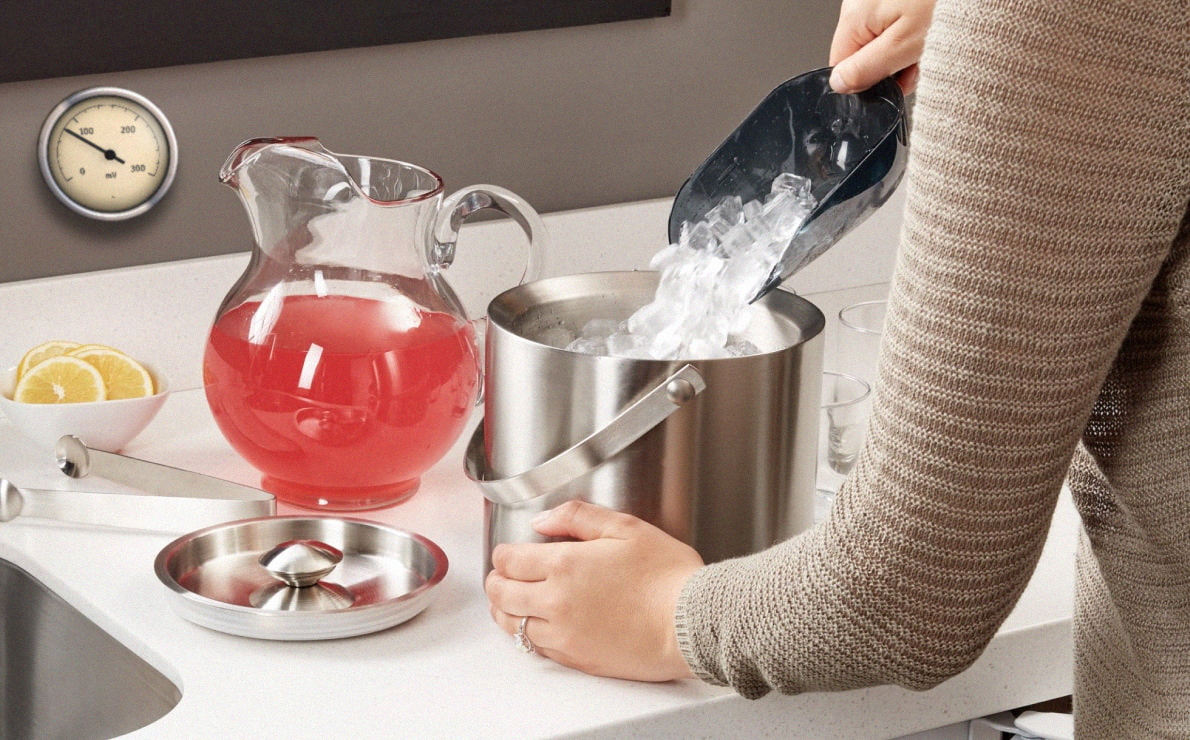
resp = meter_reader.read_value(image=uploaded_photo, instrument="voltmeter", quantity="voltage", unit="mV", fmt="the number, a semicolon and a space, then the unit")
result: 80; mV
